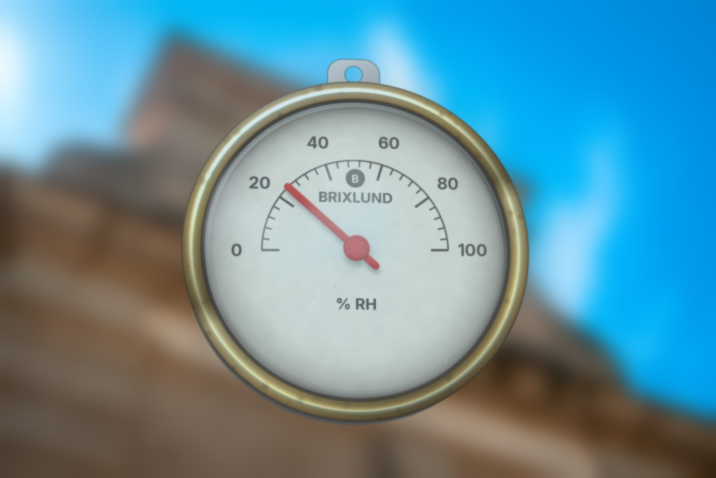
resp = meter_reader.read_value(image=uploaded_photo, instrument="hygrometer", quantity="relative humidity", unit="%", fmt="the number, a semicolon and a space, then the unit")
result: 24; %
